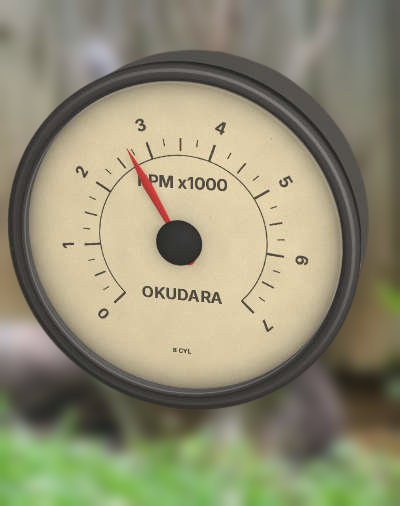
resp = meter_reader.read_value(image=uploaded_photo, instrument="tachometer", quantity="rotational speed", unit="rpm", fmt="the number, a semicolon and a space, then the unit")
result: 2750; rpm
